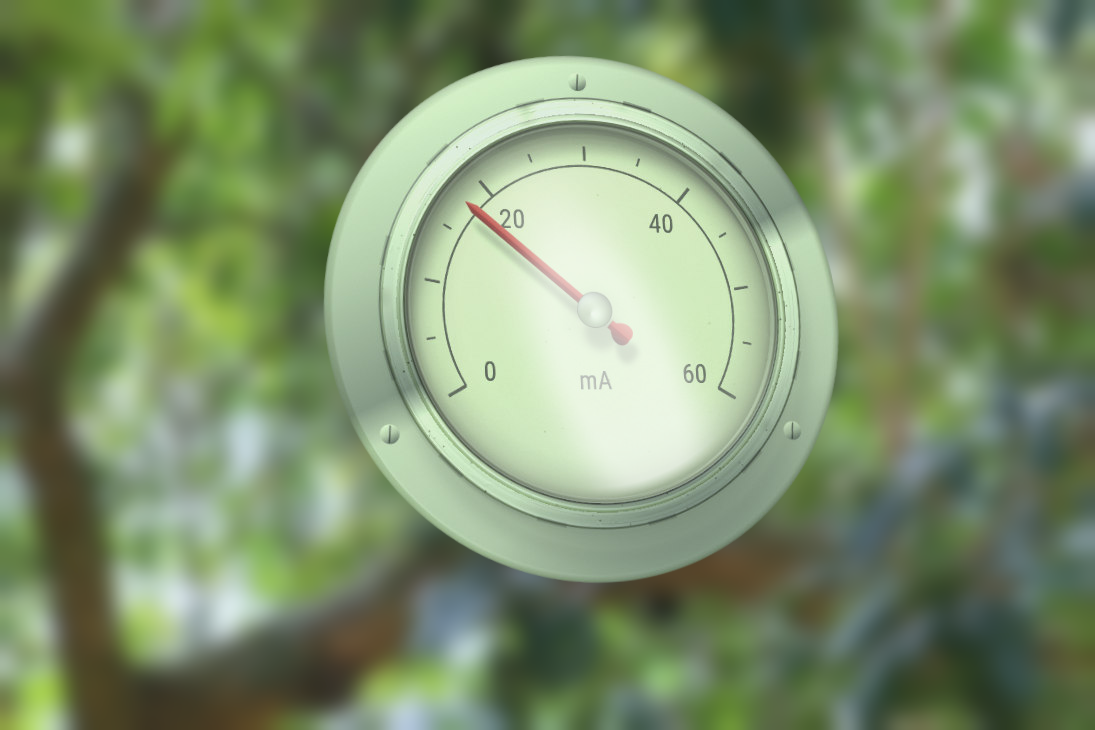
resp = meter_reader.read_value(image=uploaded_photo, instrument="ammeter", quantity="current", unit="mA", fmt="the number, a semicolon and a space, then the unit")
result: 17.5; mA
